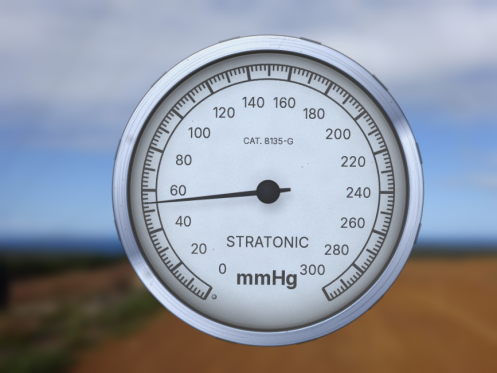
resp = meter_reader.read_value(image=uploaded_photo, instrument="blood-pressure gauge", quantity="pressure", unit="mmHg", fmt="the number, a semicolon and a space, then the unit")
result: 54; mmHg
